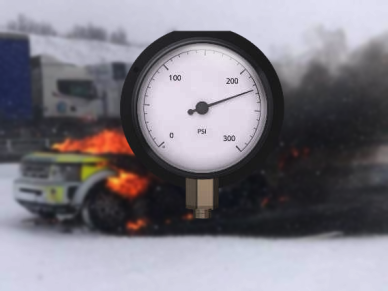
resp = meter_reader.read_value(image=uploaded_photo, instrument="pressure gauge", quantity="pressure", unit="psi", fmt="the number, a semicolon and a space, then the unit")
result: 225; psi
